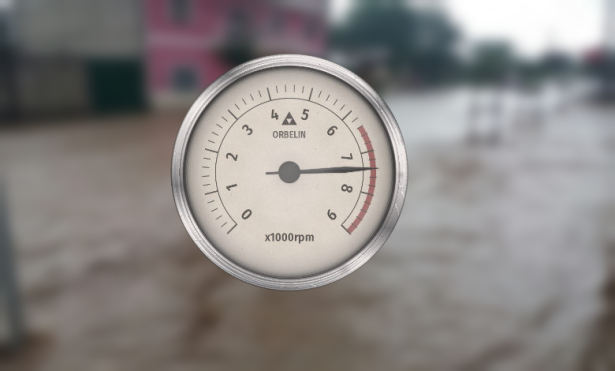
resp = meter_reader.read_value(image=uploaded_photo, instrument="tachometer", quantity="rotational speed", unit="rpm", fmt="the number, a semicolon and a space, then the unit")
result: 7400; rpm
